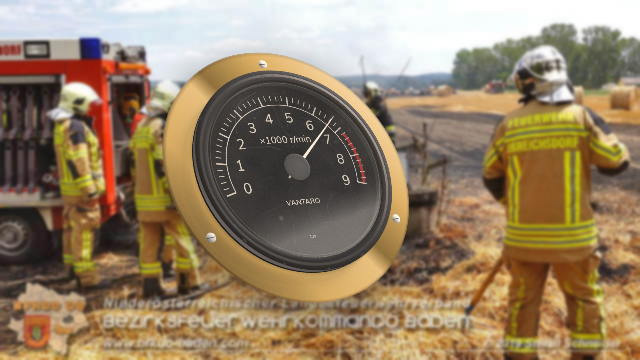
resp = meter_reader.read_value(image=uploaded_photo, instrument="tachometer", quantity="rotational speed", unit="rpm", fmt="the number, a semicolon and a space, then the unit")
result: 6600; rpm
